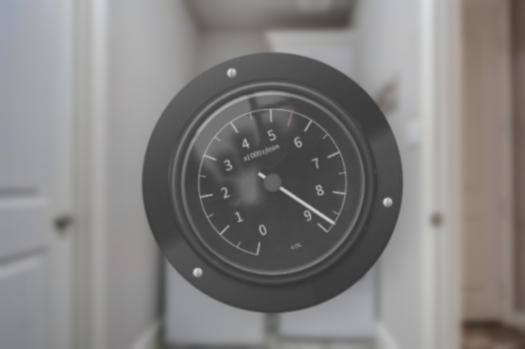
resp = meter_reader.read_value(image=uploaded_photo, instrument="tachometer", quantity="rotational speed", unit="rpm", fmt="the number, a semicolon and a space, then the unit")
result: 8750; rpm
